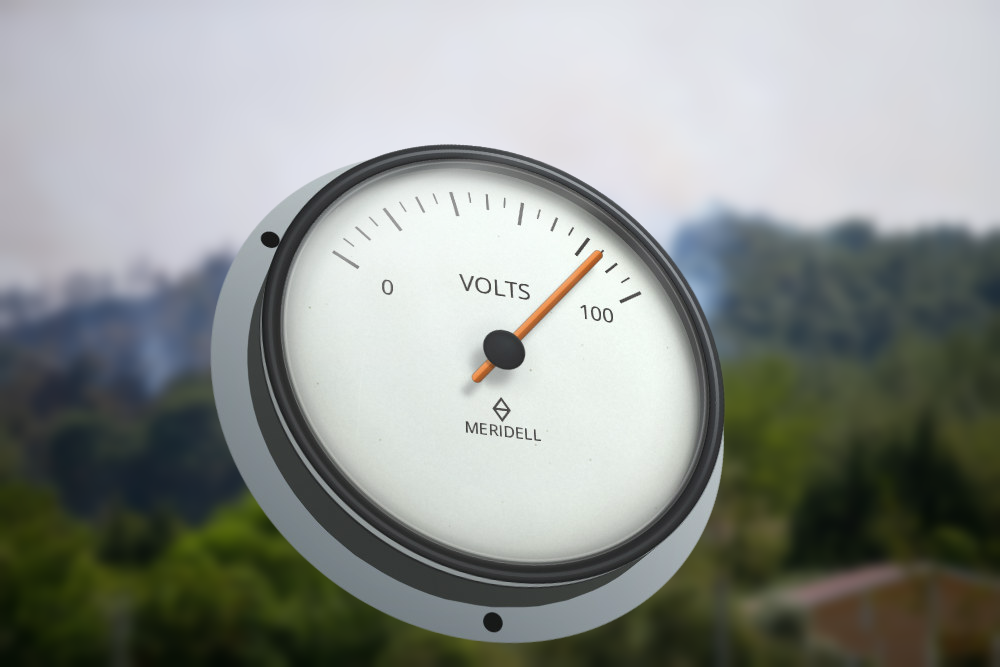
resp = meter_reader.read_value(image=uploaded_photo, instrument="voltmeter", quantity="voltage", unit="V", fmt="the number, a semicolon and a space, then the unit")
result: 85; V
